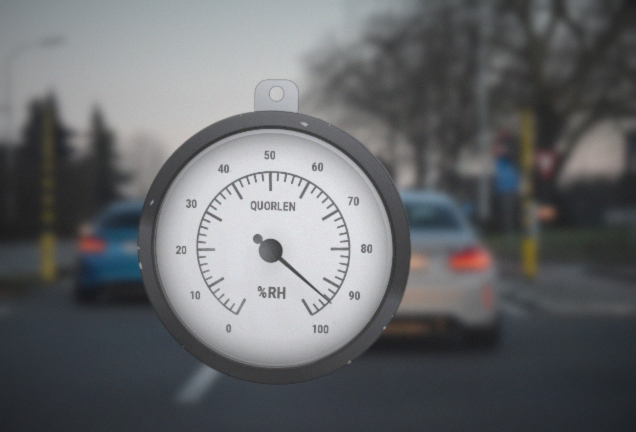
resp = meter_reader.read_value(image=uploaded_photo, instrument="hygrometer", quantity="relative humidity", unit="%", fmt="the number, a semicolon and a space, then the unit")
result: 94; %
